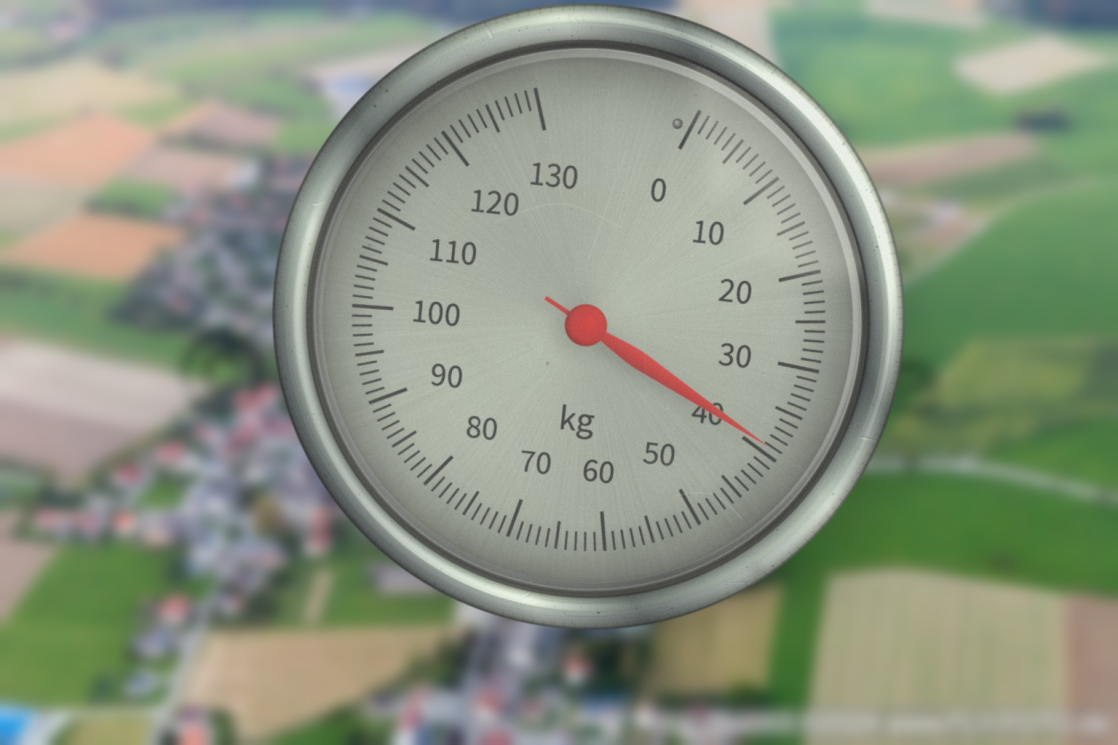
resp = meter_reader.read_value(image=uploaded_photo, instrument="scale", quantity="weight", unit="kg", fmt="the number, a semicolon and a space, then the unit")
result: 39; kg
